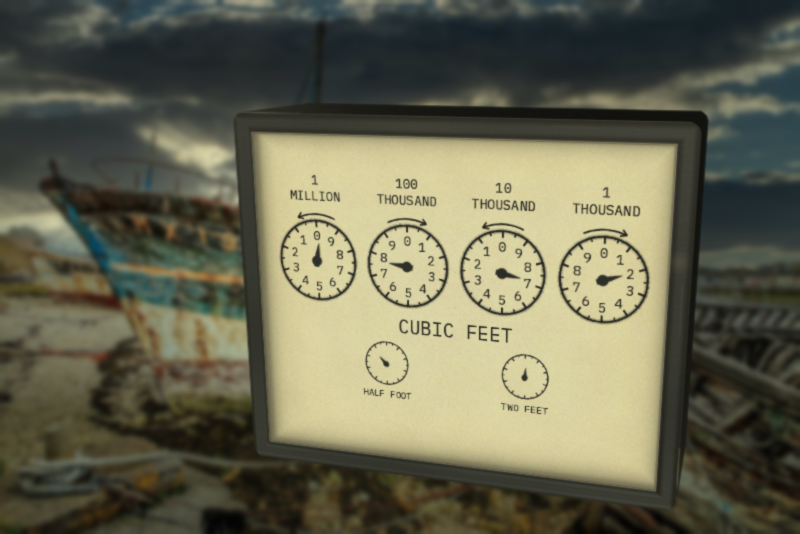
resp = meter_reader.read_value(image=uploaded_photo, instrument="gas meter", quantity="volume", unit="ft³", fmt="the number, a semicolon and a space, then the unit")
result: 977200; ft³
